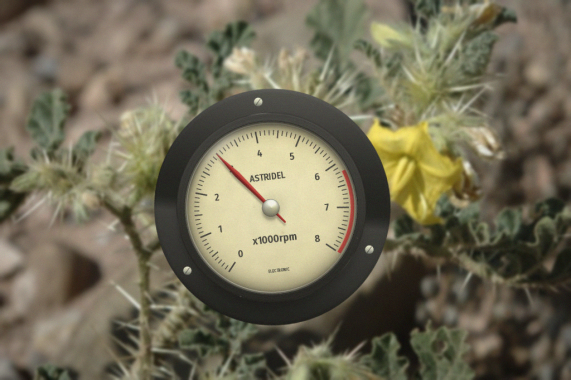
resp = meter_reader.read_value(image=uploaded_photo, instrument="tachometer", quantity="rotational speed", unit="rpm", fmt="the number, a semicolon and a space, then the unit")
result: 3000; rpm
